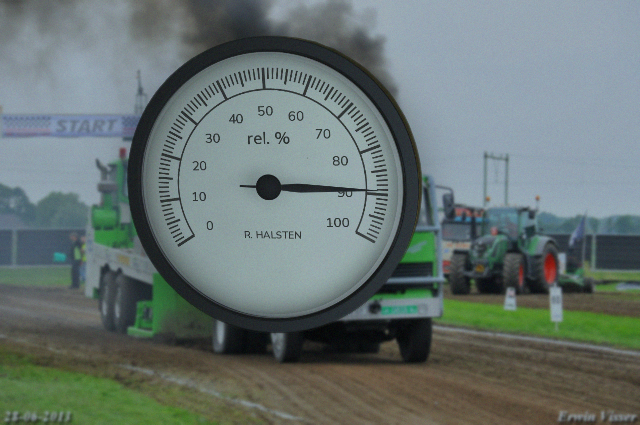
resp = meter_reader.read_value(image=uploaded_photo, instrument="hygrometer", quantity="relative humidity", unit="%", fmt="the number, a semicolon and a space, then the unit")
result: 89; %
